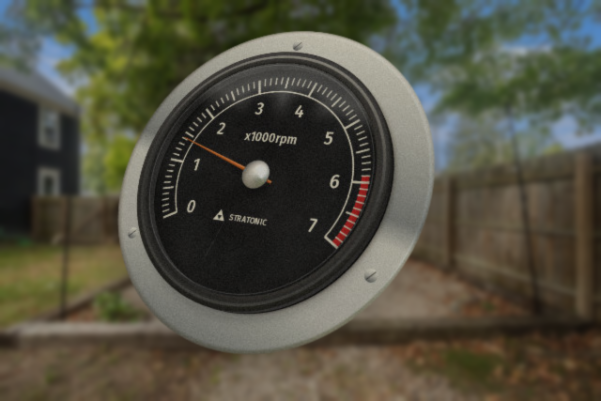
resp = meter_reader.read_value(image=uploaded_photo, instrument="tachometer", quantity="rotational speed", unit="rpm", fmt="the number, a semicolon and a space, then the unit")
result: 1400; rpm
